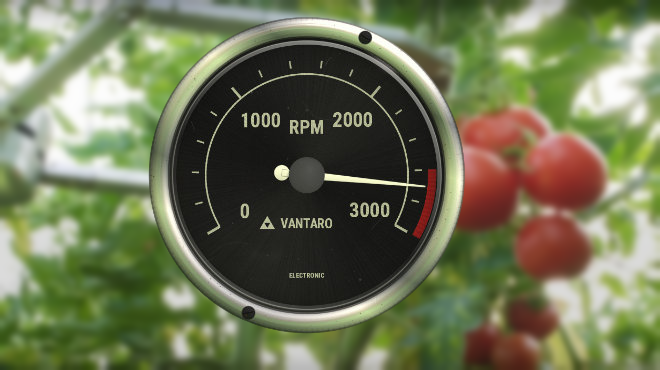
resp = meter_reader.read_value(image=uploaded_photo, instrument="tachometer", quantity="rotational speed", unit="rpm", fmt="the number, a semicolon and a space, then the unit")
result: 2700; rpm
